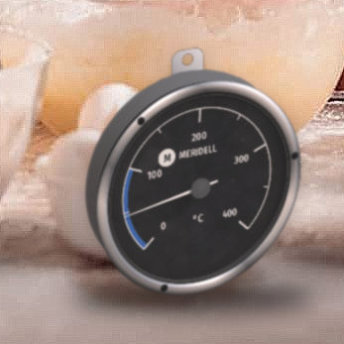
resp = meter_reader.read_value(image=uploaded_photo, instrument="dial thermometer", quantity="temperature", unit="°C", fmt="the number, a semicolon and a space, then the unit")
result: 50; °C
